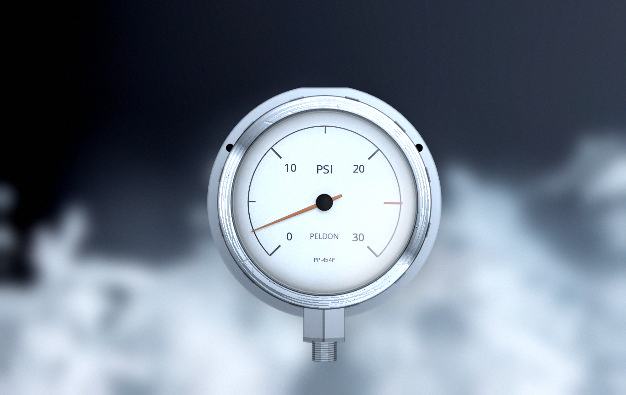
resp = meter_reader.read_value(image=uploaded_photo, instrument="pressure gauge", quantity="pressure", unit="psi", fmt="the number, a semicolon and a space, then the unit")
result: 2.5; psi
